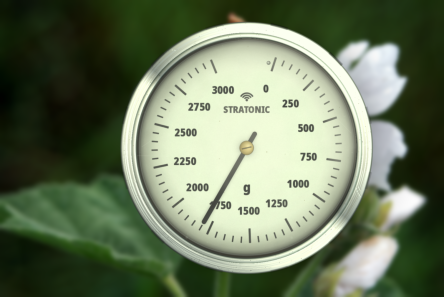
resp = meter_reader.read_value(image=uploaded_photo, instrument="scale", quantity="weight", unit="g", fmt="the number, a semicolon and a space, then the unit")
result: 1800; g
